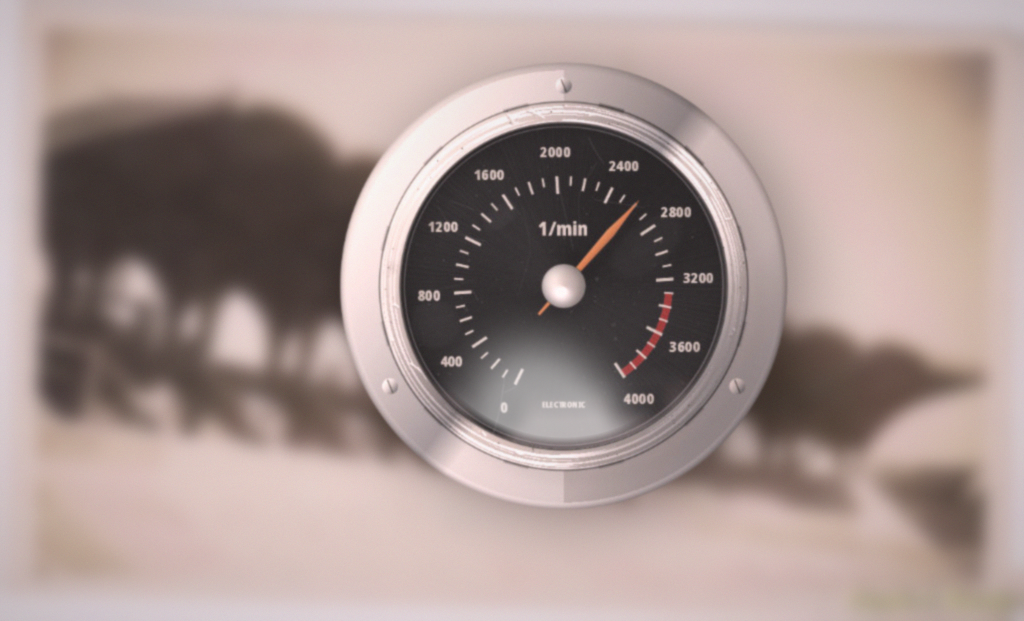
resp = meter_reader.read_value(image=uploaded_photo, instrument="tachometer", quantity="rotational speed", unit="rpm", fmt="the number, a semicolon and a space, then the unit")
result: 2600; rpm
